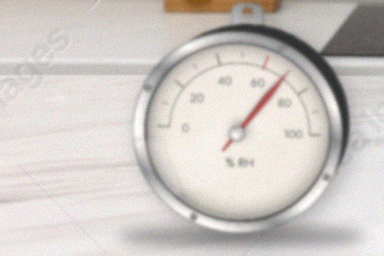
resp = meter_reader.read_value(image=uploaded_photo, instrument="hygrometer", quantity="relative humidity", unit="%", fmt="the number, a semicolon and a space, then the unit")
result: 70; %
